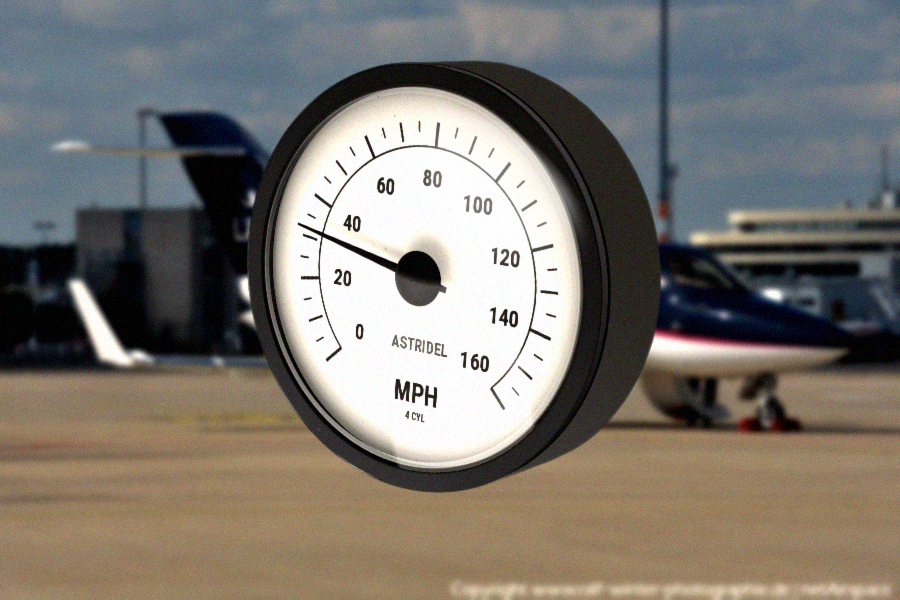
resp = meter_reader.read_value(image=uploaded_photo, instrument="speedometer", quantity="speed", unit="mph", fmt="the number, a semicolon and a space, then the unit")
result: 32.5; mph
